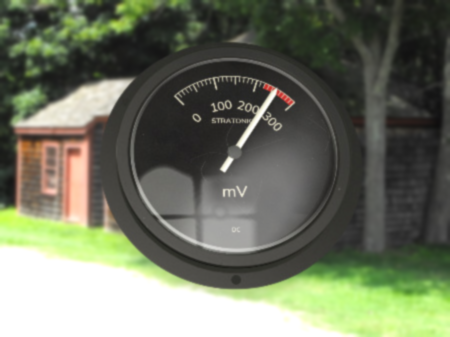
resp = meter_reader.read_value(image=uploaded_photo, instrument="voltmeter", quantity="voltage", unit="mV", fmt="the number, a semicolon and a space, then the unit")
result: 250; mV
